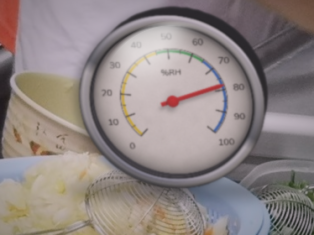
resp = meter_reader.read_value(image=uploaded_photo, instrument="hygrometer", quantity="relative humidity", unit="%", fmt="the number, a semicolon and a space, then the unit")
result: 77.5; %
